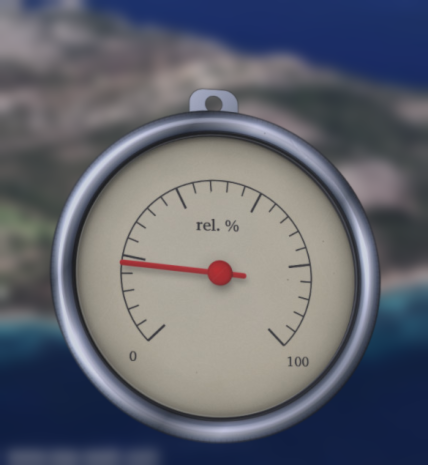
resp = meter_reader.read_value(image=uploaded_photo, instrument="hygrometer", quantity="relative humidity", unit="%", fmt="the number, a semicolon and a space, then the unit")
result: 18; %
